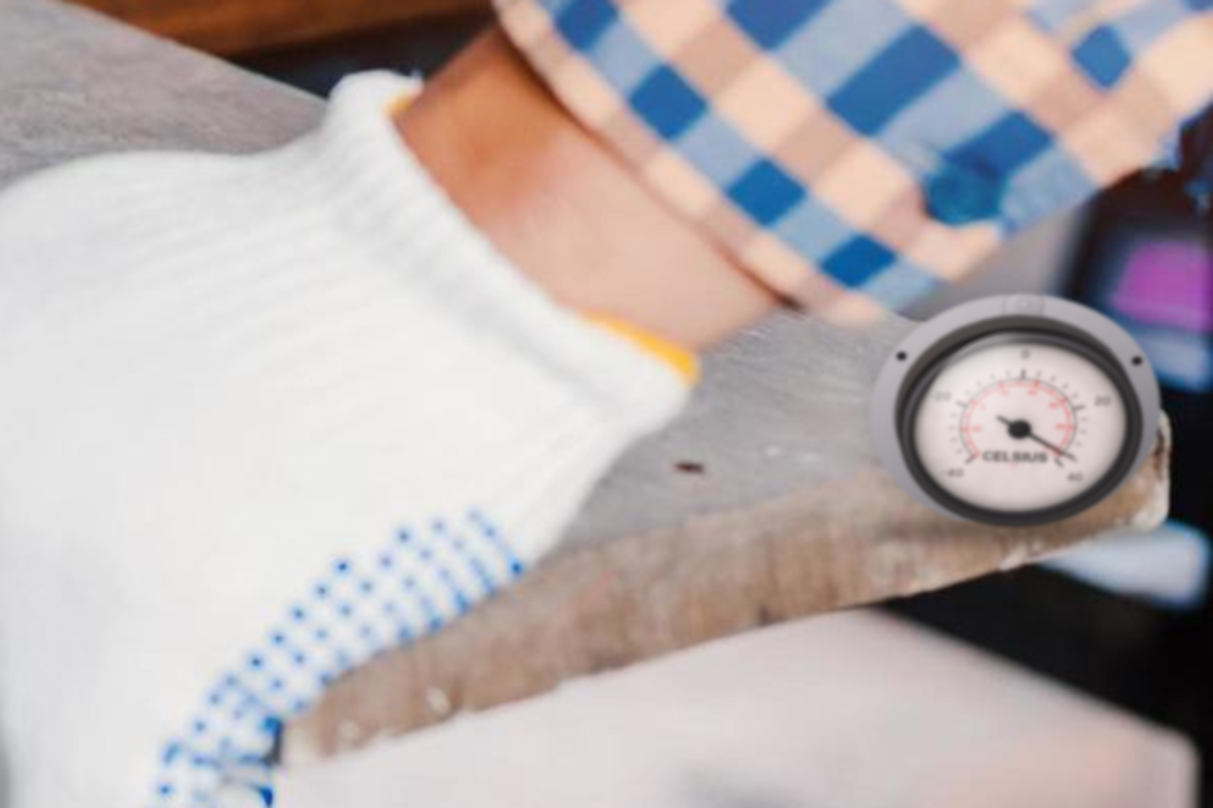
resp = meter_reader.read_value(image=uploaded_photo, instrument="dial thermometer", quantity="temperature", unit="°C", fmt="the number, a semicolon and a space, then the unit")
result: 36; °C
